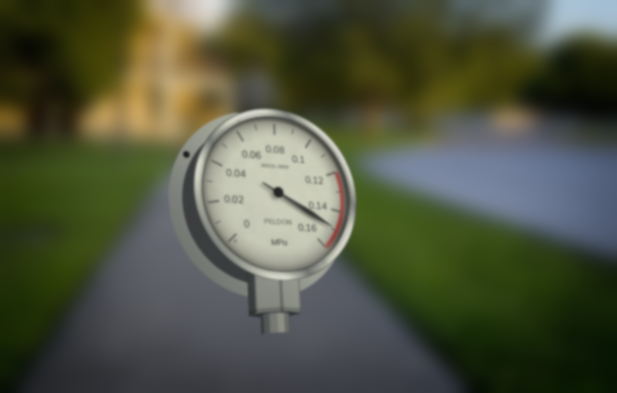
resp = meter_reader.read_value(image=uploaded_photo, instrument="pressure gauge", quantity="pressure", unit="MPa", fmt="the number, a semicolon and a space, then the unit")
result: 0.15; MPa
